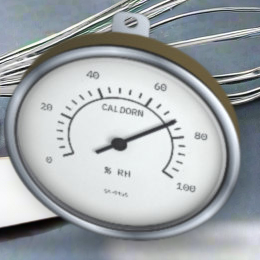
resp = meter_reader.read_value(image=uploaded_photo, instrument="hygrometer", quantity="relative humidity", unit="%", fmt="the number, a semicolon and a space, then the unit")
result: 72; %
